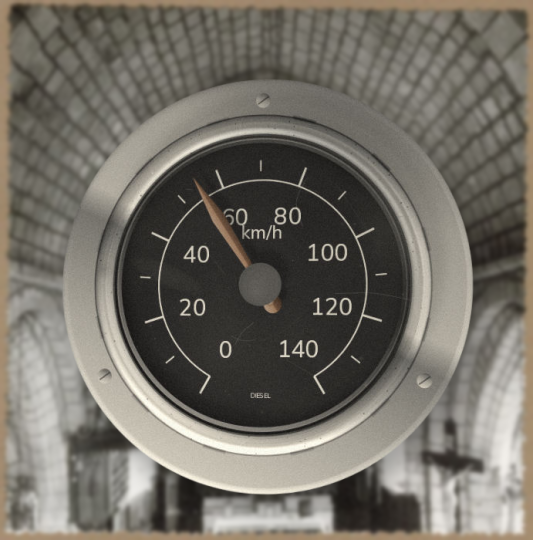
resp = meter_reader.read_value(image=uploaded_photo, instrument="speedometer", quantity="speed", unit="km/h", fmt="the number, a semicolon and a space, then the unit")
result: 55; km/h
